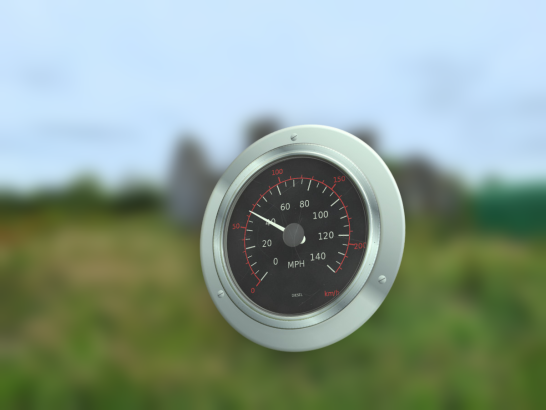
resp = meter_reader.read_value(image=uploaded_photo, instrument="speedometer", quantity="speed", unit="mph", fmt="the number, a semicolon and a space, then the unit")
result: 40; mph
